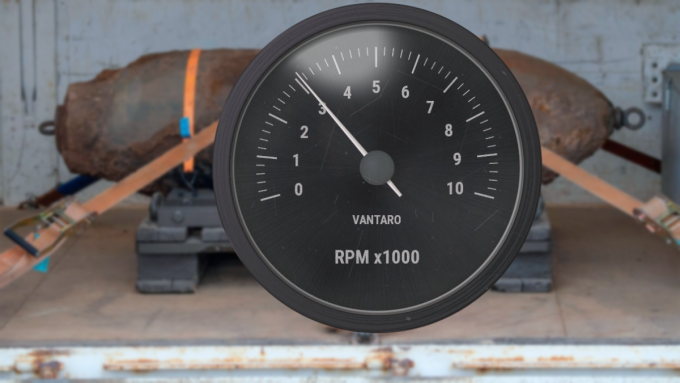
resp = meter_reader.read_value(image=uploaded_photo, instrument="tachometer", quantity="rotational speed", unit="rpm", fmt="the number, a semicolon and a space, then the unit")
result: 3100; rpm
